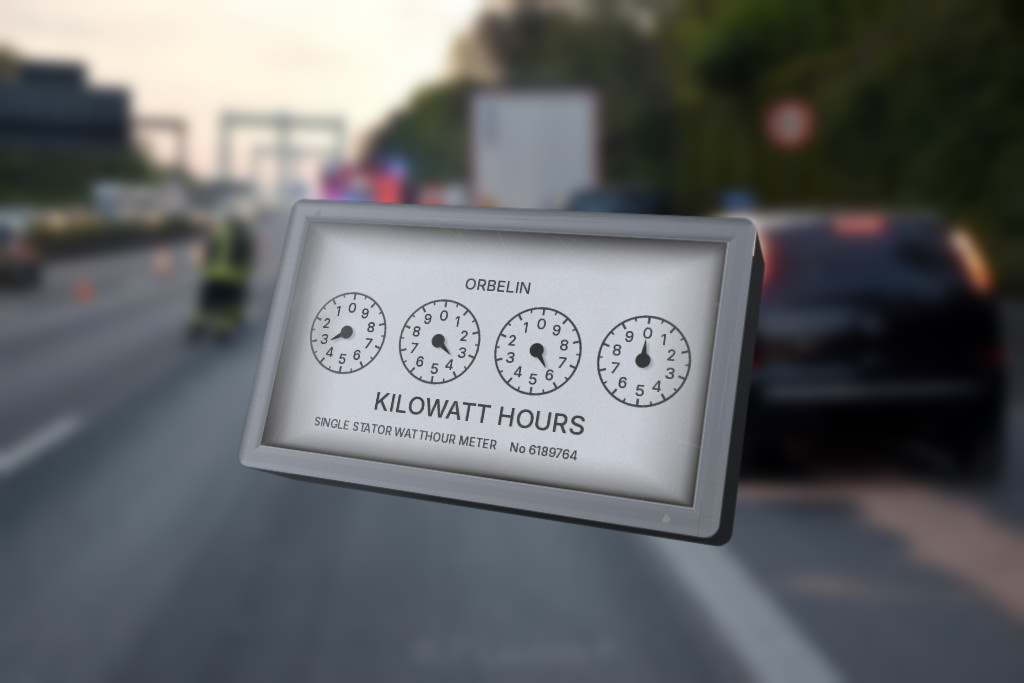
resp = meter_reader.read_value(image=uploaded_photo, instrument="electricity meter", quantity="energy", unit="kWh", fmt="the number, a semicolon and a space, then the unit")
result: 3360; kWh
